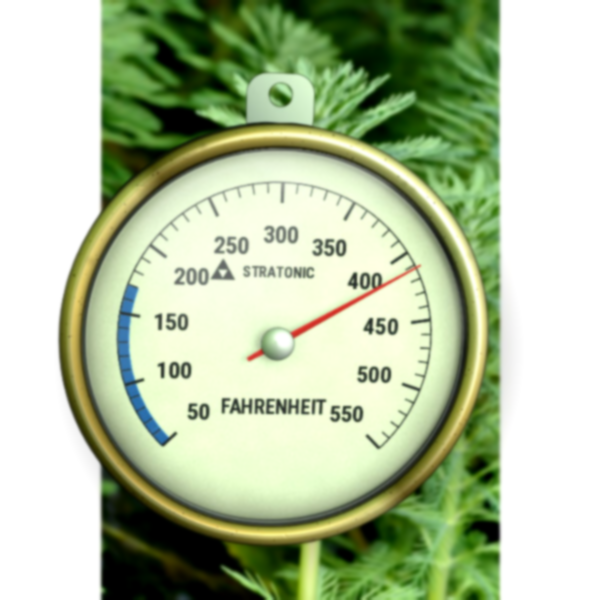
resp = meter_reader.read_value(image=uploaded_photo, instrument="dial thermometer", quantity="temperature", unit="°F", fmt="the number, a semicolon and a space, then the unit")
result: 410; °F
